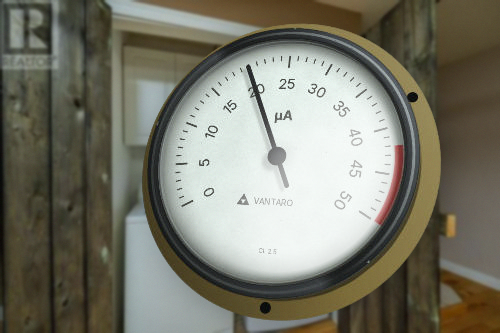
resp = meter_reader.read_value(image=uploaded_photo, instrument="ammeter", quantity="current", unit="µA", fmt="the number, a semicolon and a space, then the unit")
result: 20; µA
